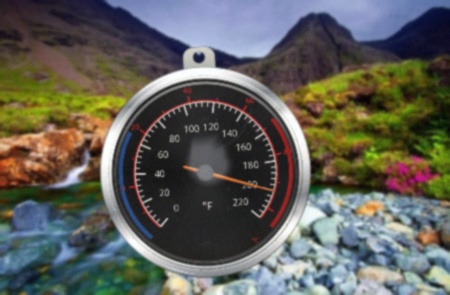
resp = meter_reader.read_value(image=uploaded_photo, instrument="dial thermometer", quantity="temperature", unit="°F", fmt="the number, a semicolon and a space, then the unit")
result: 200; °F
